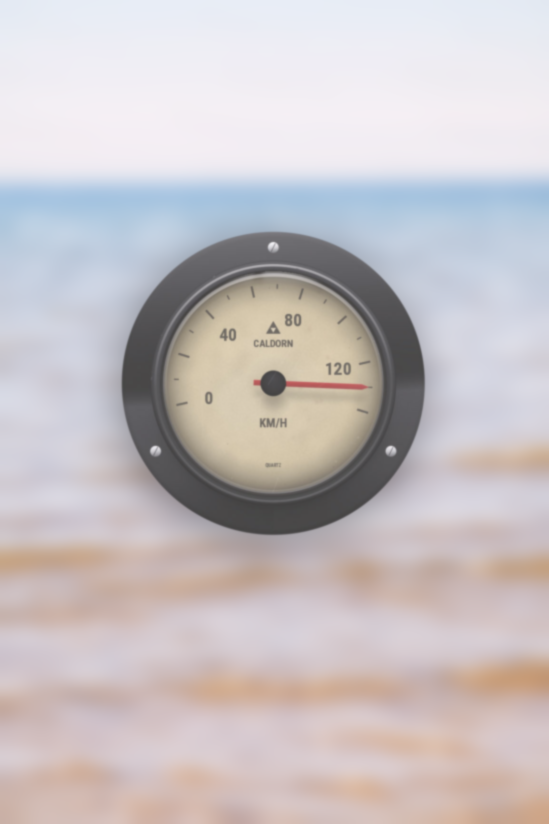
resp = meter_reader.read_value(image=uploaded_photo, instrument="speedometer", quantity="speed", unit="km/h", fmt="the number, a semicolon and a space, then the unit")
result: 130; km/h
